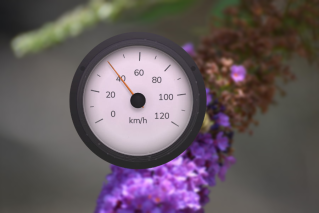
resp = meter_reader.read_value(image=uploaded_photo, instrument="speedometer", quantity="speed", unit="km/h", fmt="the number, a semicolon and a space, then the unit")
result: 40; km/h
